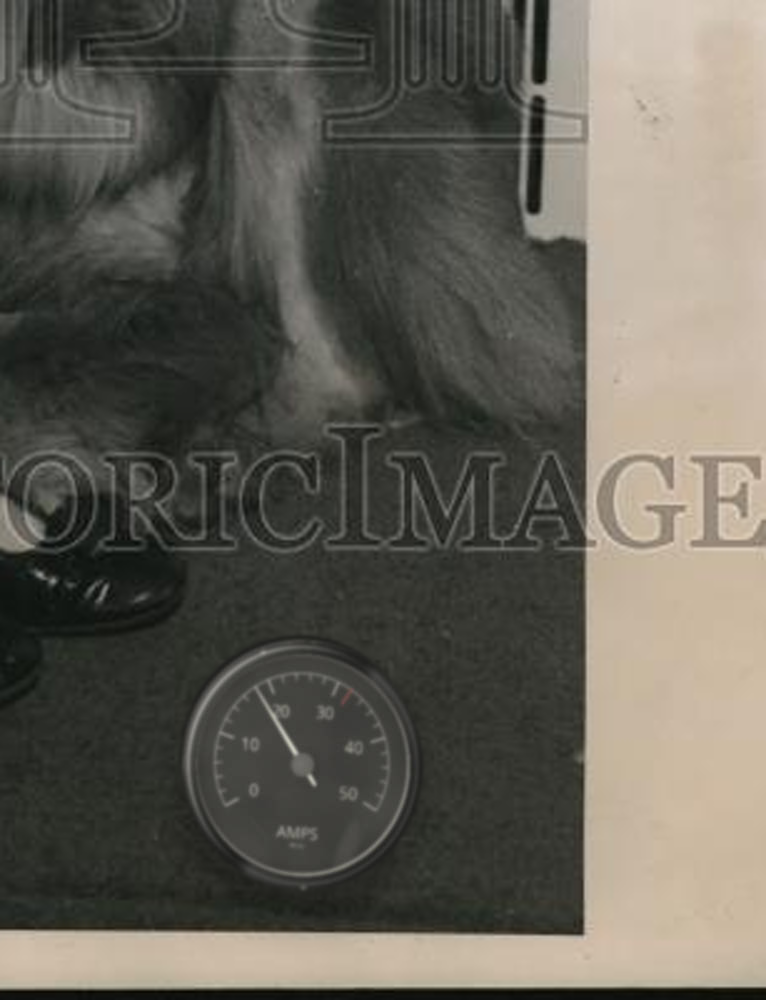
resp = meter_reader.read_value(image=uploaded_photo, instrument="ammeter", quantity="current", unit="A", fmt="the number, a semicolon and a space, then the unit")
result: 18; A
